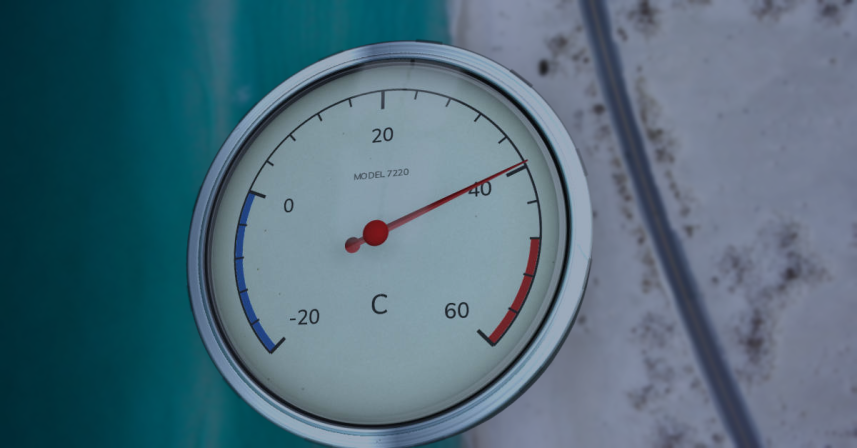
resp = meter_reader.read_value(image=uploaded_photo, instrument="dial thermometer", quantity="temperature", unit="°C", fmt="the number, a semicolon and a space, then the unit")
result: 40; °C
